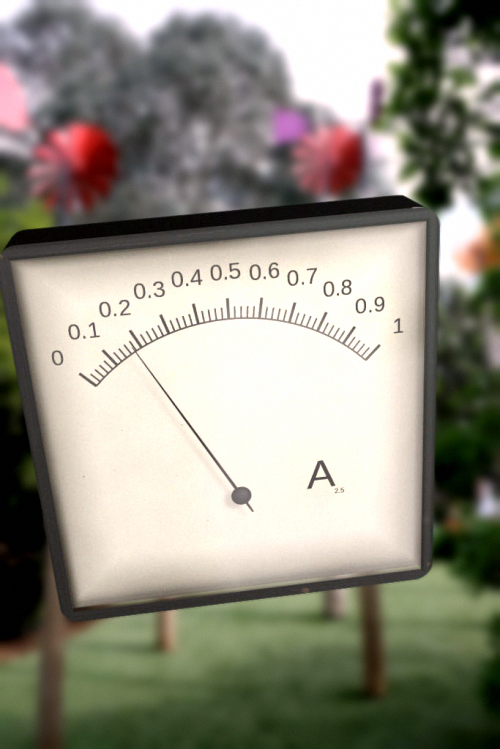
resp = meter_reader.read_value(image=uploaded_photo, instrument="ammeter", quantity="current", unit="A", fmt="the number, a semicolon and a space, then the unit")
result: 0.18; A
